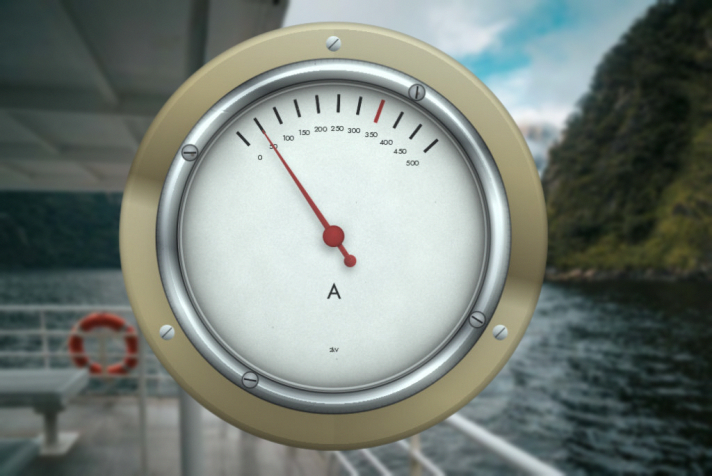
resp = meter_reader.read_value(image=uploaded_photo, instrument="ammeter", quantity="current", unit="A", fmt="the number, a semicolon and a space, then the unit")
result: 50; A
